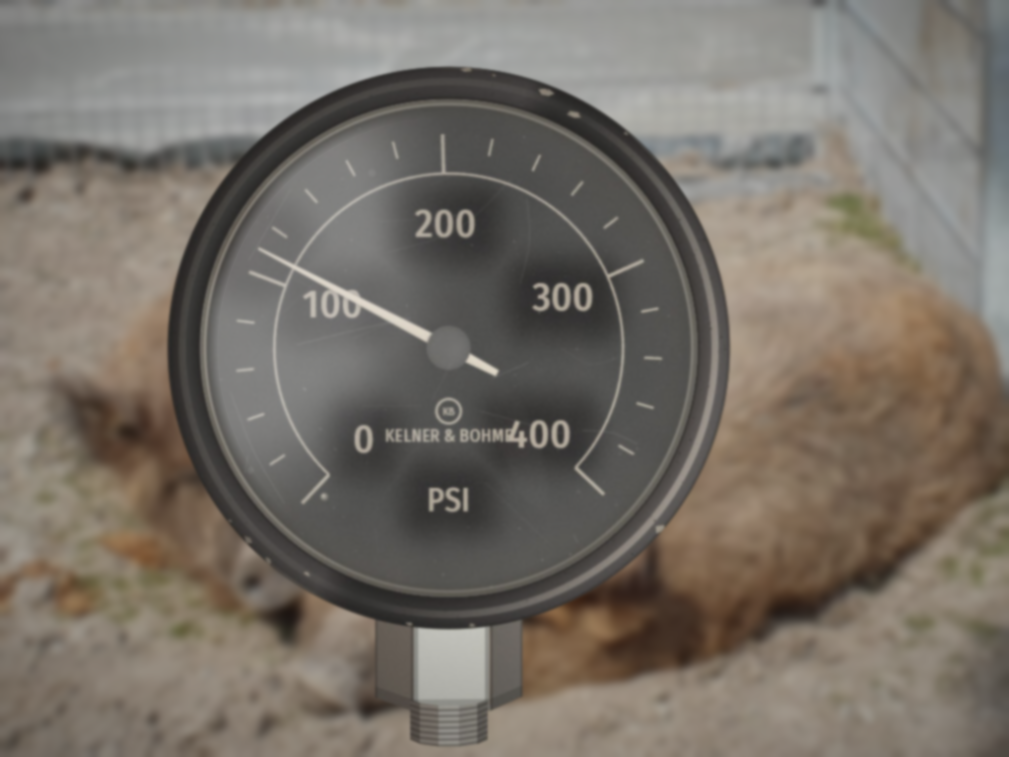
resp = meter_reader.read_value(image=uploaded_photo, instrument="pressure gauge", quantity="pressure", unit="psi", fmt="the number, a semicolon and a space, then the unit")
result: 110; psi
